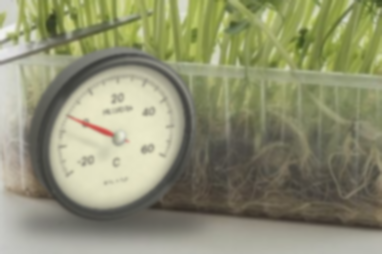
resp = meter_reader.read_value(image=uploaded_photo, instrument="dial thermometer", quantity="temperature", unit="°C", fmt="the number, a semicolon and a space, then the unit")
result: 0; °C
